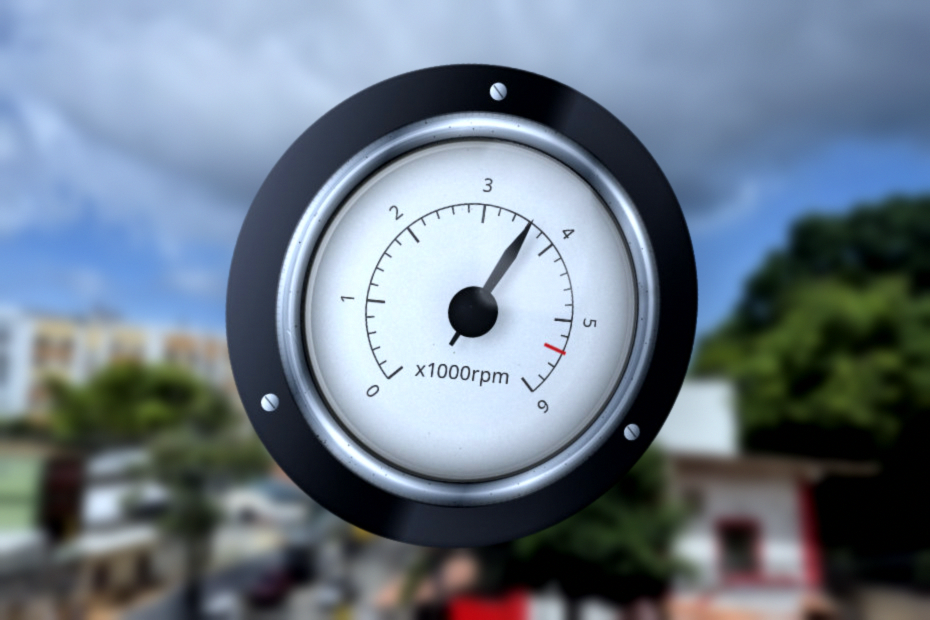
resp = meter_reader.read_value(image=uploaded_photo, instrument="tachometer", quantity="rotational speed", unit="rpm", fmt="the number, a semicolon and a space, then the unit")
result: 3600; rpm
